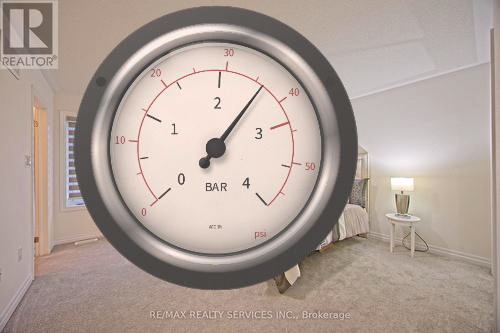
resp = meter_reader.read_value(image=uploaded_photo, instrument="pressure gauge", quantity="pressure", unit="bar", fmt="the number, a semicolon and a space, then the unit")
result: 2.5; bar
